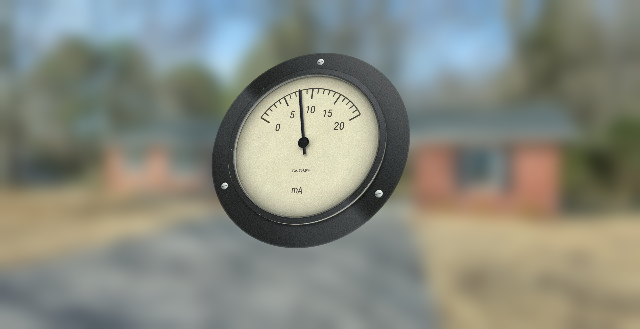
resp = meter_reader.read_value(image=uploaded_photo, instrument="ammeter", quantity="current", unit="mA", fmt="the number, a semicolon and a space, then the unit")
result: 8; mA
